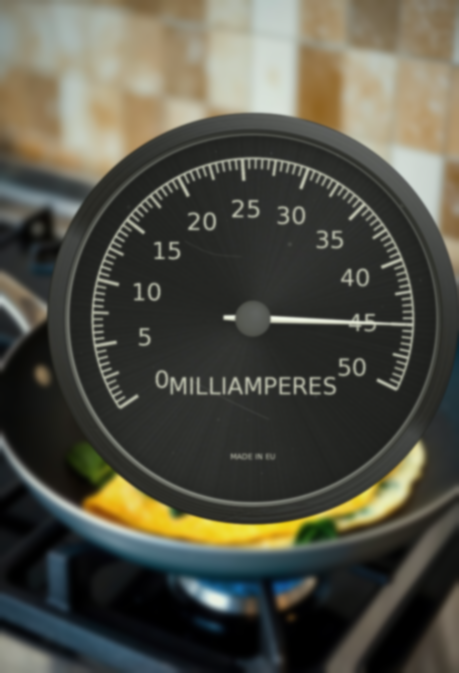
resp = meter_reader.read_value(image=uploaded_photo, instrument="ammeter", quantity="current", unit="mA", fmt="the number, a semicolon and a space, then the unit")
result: 45; mA
